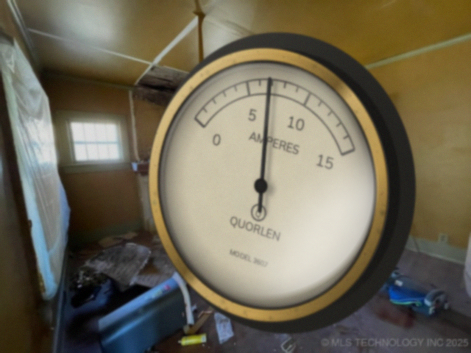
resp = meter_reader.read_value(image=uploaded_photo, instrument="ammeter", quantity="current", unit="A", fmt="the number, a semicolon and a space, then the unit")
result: 7; A
